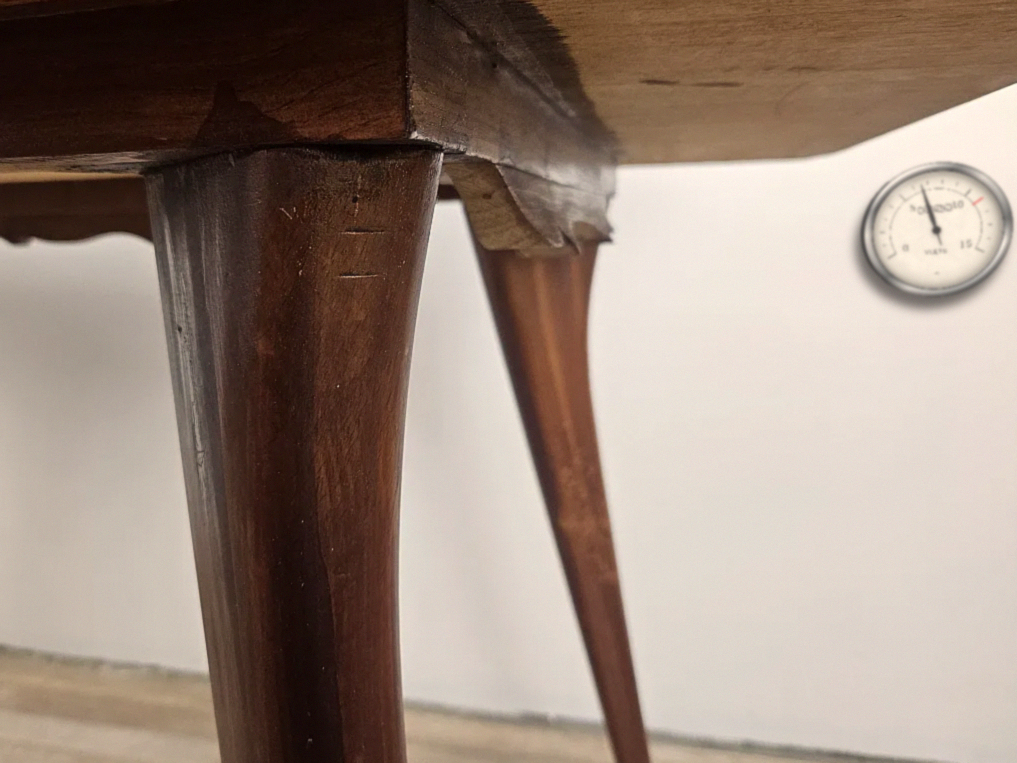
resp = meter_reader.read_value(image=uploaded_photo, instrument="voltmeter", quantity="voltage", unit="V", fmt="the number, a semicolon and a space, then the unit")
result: 6.5; V
